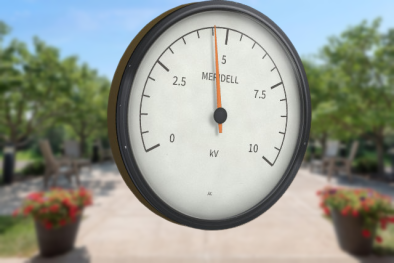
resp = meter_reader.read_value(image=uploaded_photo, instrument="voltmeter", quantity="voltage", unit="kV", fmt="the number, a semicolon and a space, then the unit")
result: 4.5; kV
